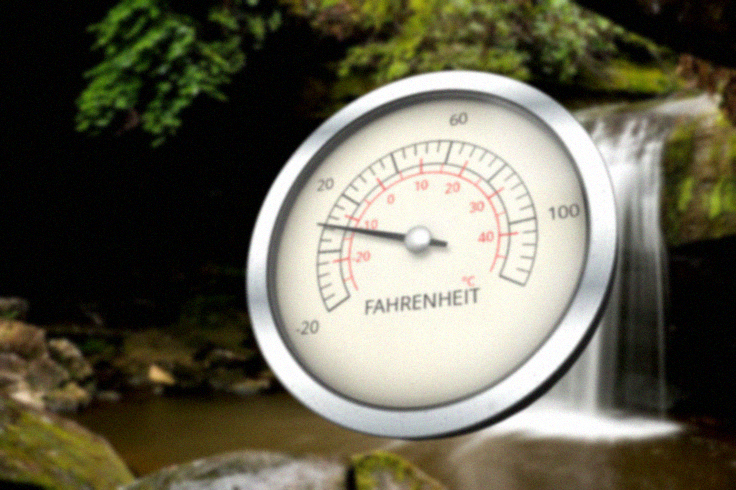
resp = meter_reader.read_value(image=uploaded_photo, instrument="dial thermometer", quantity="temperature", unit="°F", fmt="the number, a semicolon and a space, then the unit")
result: 8; °F
